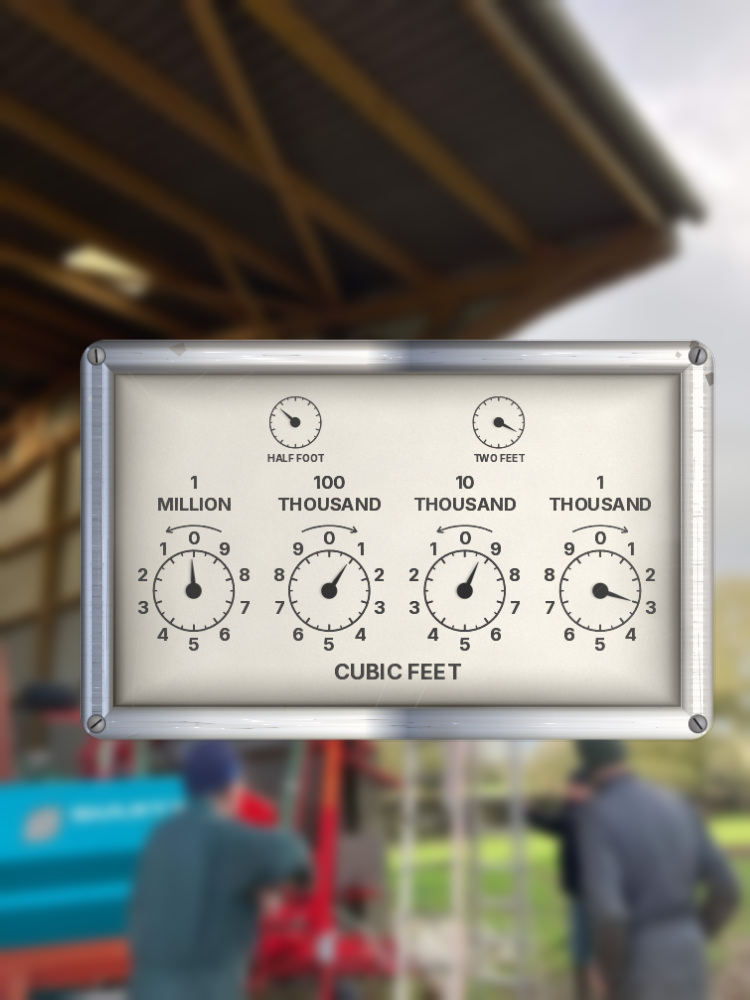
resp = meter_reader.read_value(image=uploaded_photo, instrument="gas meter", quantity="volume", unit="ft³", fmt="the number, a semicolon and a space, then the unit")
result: 9300; ft³
